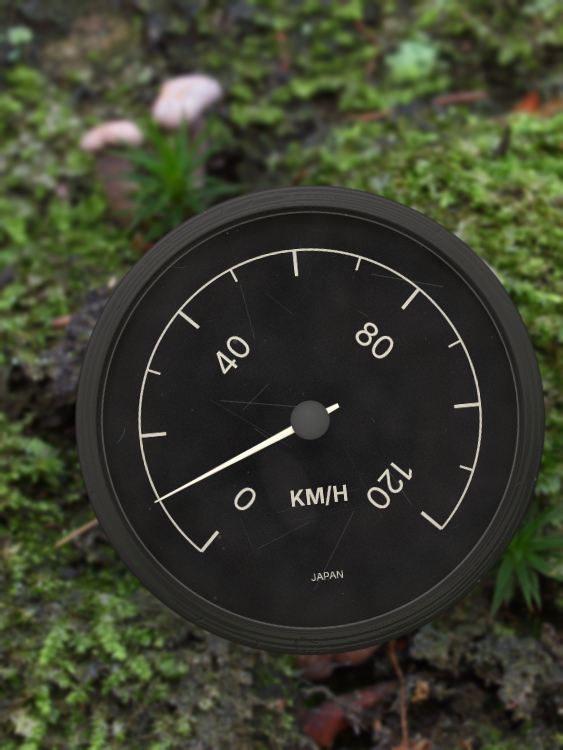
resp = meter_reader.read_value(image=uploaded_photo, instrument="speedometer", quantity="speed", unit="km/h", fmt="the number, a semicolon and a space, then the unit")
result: 10; km/h
